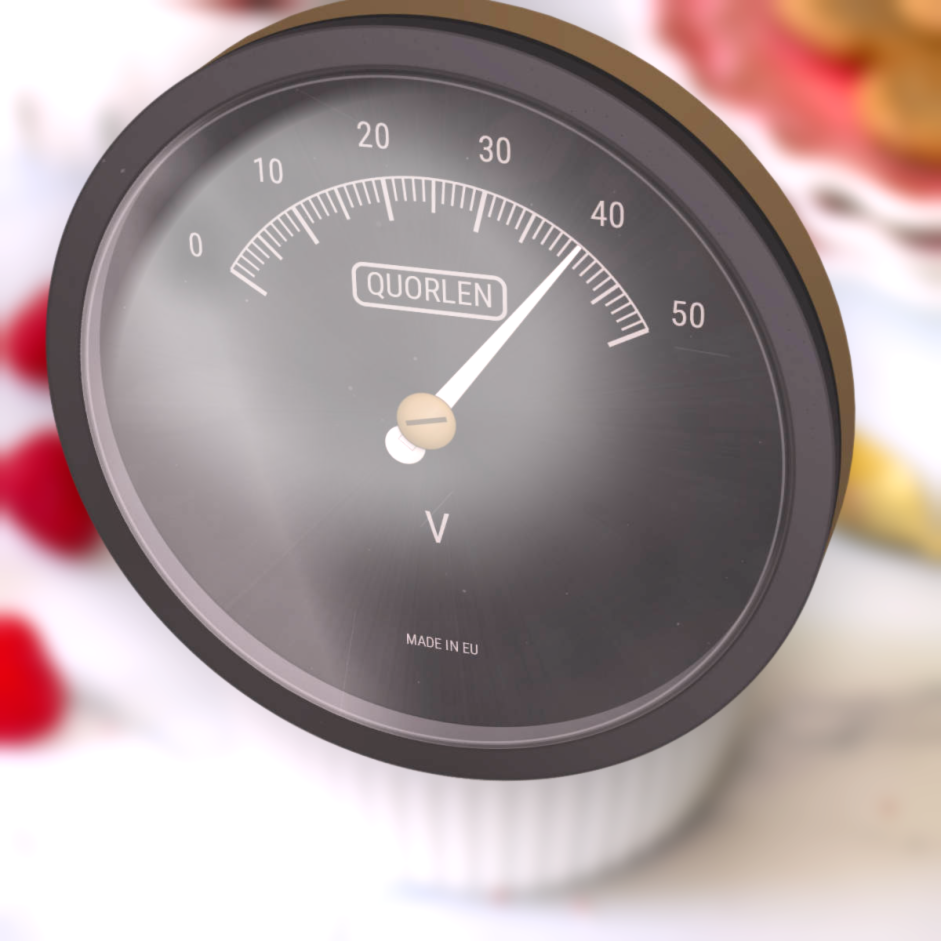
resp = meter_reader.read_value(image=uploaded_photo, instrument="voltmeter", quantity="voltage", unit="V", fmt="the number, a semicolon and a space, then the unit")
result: 40; V
